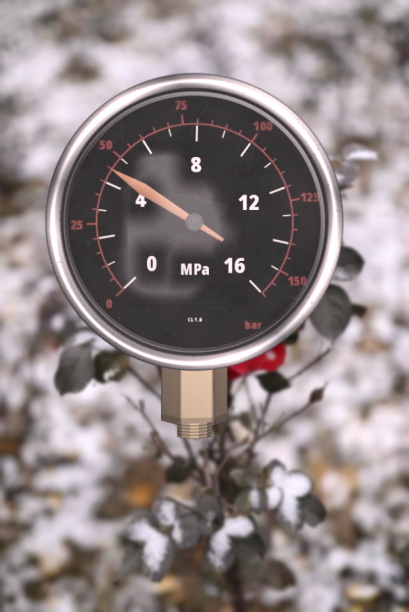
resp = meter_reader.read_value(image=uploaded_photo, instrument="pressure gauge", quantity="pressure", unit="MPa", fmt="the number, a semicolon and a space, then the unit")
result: 4.5; MPa
